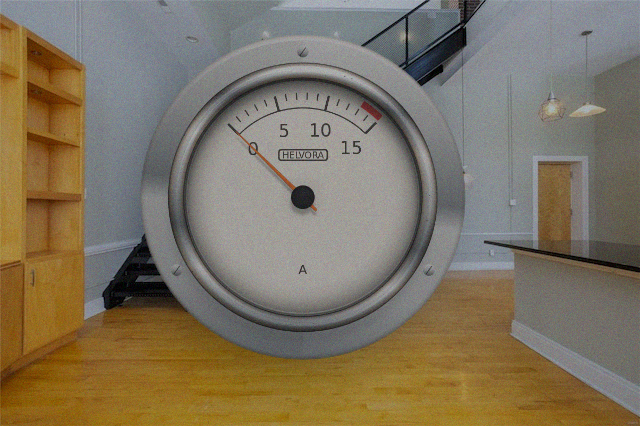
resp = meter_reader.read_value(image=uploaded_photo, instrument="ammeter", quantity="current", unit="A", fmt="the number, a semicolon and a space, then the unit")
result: 0; A
